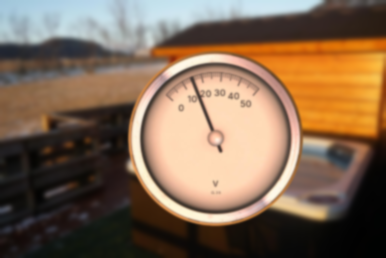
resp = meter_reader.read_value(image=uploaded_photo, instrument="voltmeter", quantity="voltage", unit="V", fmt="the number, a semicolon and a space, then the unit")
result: 15; V
